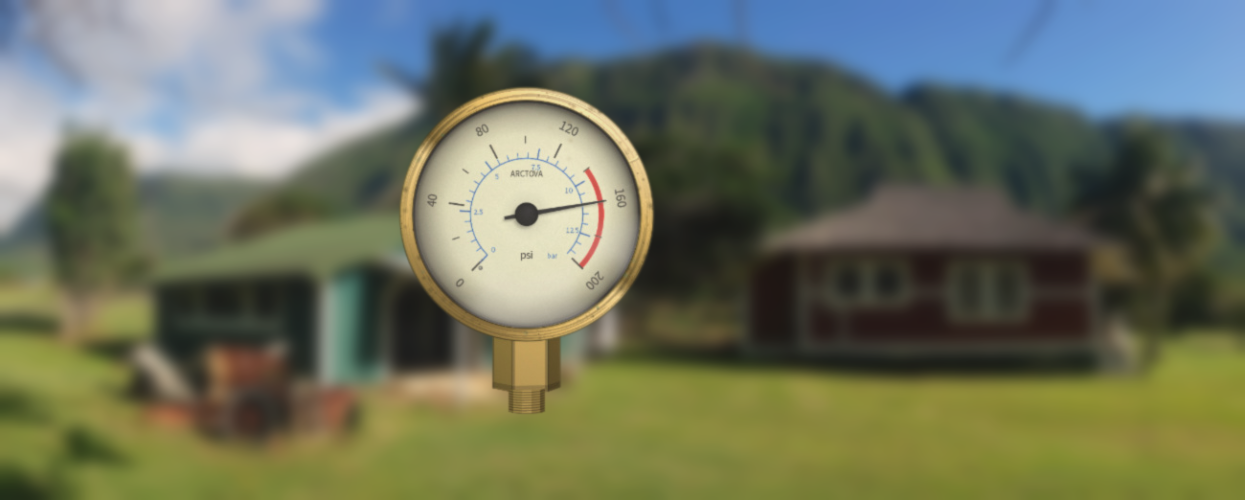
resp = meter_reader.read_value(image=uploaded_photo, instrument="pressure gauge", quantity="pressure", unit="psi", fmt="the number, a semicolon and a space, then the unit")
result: 160; psi
